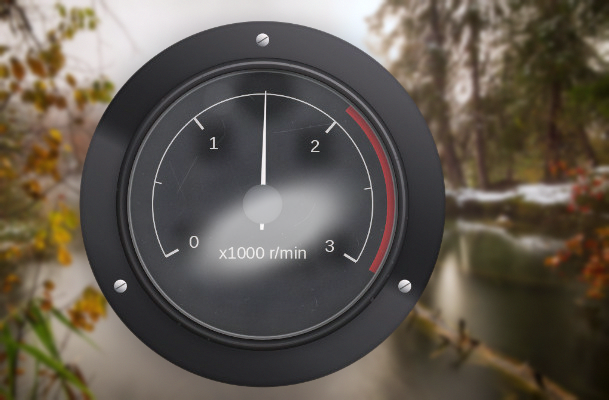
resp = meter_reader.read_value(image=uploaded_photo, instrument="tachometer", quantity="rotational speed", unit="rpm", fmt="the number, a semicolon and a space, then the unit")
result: 1500; rpm
